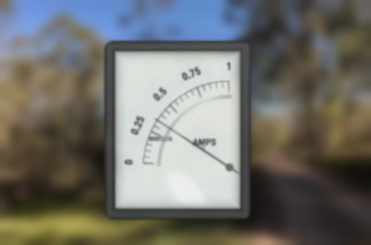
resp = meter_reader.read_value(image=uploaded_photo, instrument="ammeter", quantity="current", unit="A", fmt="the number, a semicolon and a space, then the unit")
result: 0.35; A
